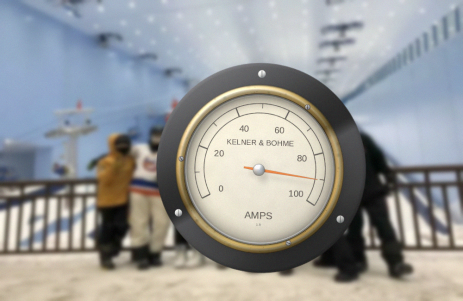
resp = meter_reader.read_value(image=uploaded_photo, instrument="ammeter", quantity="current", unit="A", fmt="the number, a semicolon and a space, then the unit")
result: 90; A
